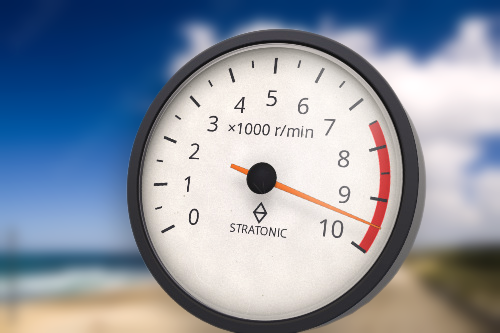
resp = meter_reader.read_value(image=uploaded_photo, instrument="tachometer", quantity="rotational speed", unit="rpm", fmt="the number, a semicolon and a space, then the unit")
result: 9500; rpm
